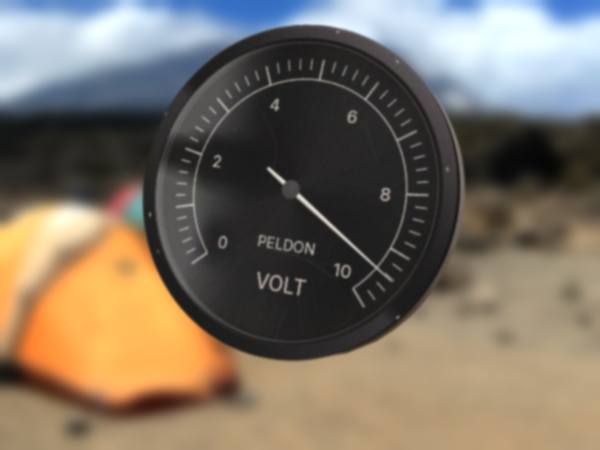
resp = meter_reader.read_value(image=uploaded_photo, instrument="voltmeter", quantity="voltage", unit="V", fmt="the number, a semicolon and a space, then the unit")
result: 9.4; V
